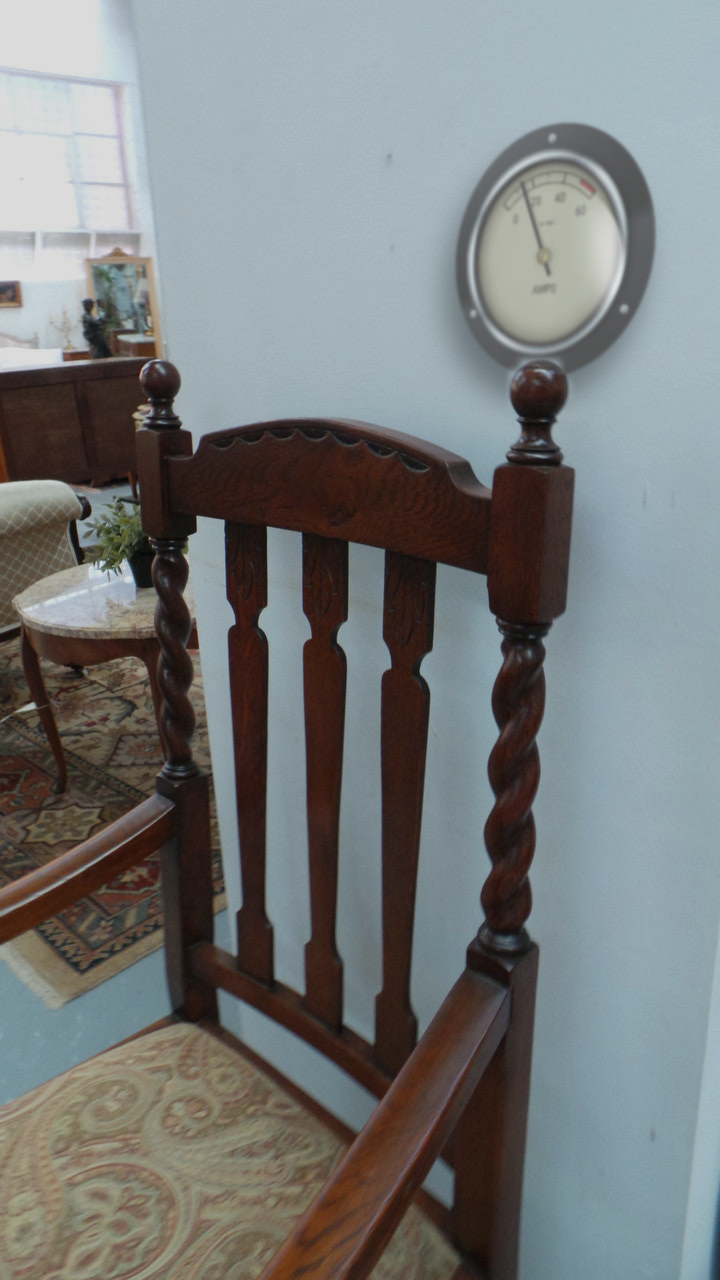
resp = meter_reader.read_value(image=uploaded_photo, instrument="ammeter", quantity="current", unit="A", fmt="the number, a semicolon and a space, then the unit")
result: 15; A
